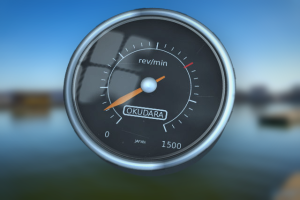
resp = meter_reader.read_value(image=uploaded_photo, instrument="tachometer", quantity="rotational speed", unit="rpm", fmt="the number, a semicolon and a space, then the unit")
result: 100; rpm
